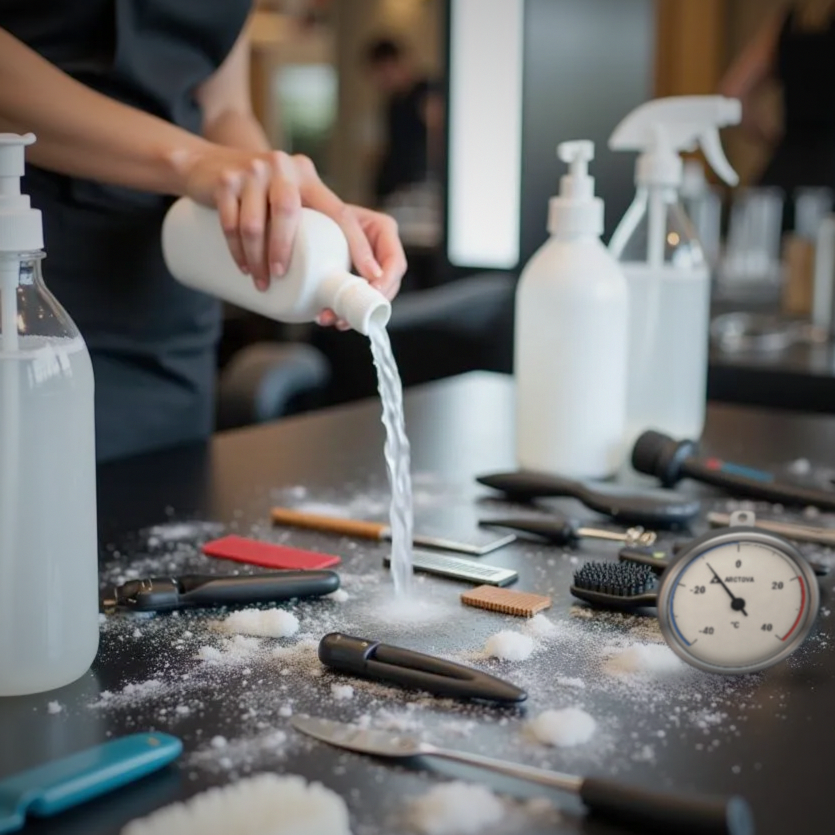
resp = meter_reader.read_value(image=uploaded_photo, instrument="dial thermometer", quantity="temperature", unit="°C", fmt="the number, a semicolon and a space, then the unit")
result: -10; °C
